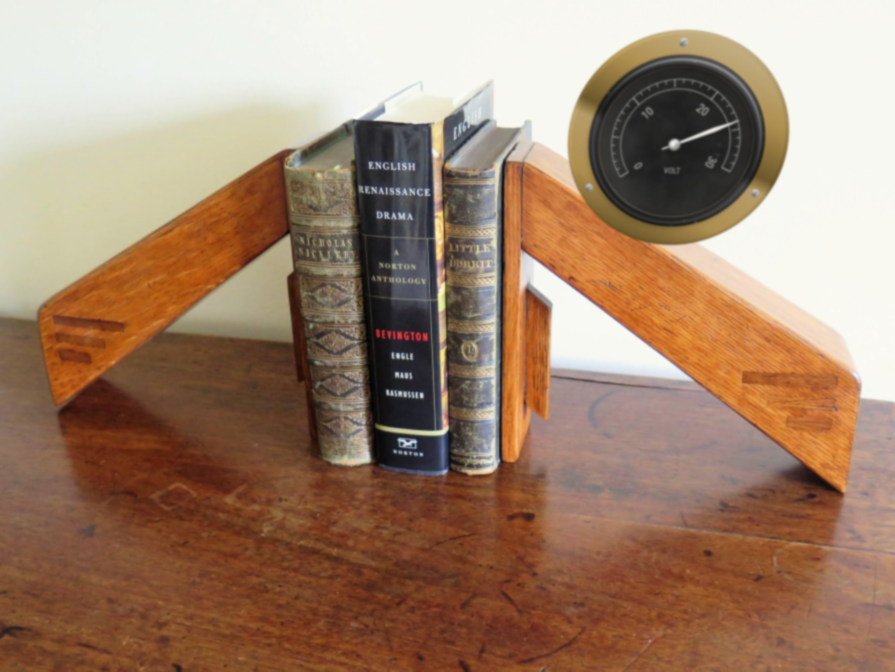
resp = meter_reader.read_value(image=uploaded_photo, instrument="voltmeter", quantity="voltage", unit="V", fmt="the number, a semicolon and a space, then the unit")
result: 24; V
